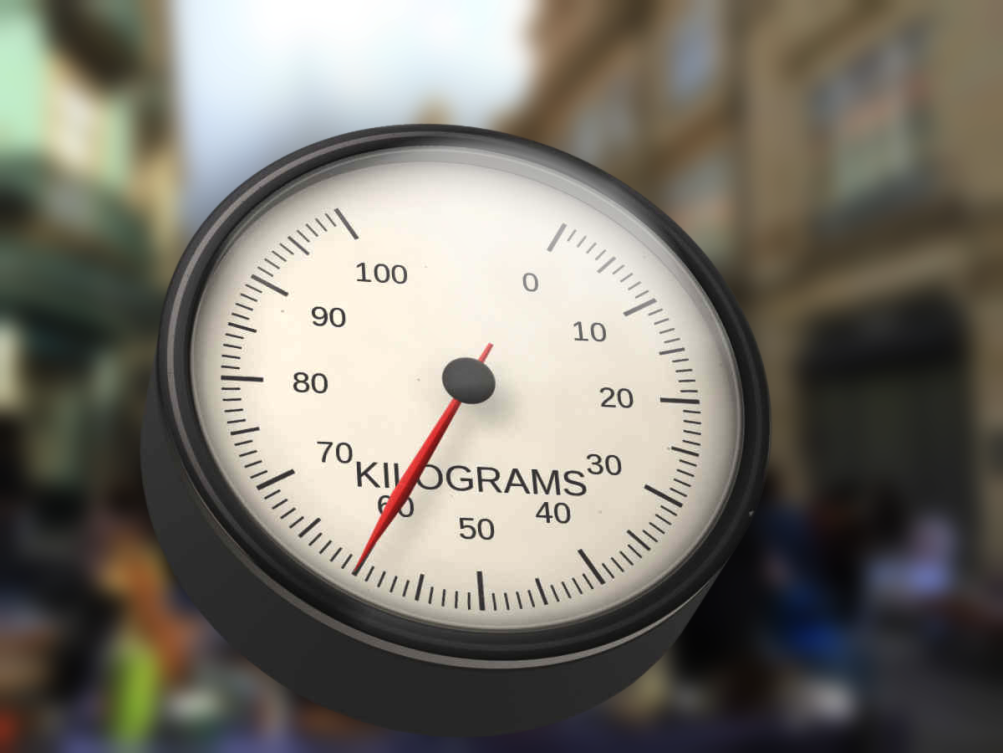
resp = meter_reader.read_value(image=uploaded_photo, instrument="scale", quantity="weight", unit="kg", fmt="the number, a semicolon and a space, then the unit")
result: 60; kg
